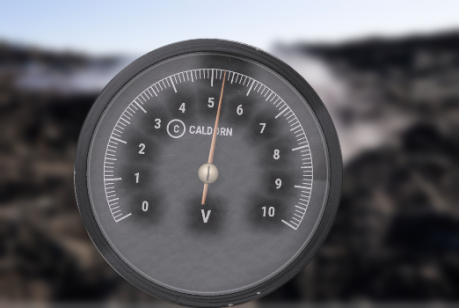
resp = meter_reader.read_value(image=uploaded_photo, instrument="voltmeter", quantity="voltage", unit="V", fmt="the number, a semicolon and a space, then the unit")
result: 5.3; V
